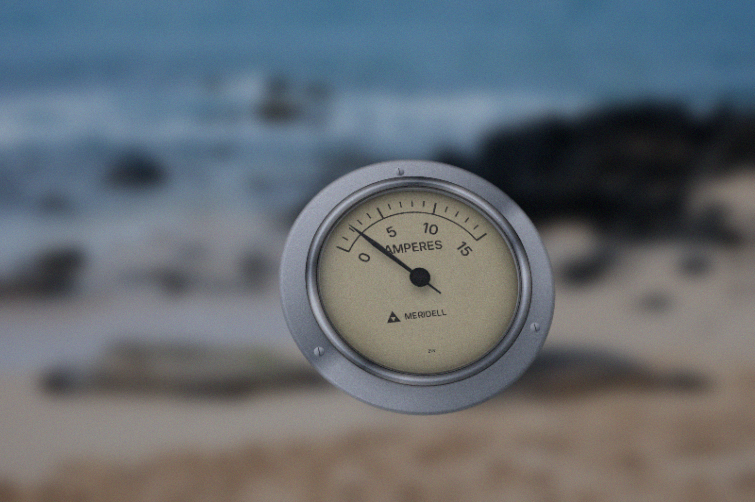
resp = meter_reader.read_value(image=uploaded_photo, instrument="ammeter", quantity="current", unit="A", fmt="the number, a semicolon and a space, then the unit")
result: 2; A
